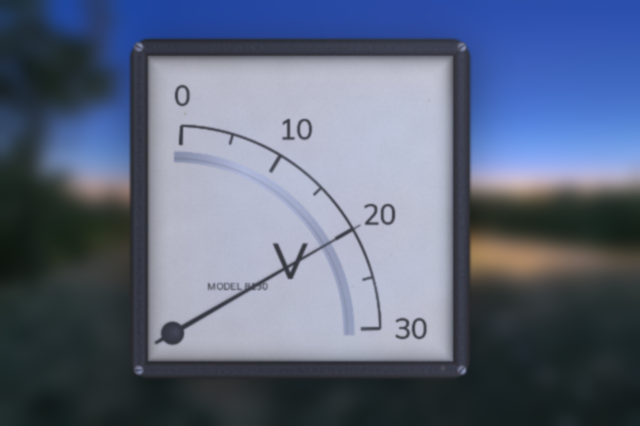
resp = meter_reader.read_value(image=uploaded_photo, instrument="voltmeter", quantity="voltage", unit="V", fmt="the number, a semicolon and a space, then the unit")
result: 20; V
